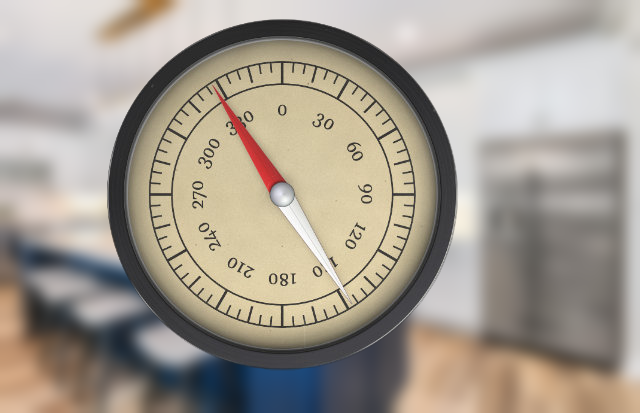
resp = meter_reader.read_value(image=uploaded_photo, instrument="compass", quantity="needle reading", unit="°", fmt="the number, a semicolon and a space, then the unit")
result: 327.5; °
